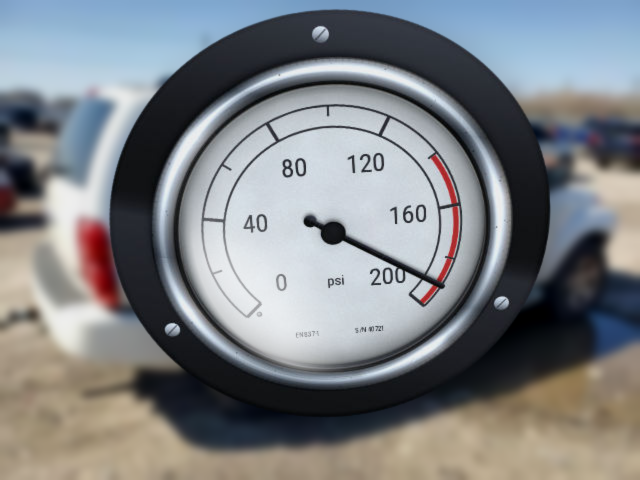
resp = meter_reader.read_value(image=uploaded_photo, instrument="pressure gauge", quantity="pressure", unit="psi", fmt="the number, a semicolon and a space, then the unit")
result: 190; psi
